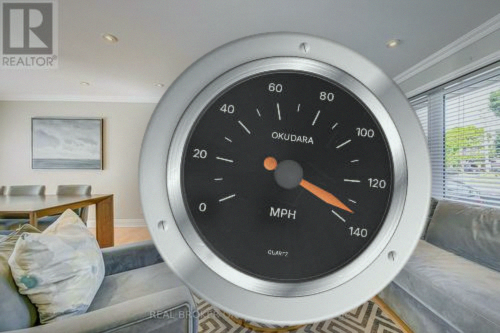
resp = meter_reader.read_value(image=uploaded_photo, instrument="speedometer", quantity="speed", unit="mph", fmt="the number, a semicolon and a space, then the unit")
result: 135; mph
